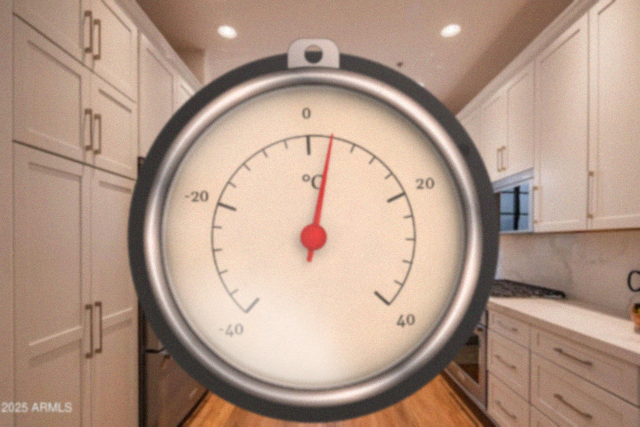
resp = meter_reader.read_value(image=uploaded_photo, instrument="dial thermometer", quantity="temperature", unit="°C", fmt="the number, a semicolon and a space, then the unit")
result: 4; °C
